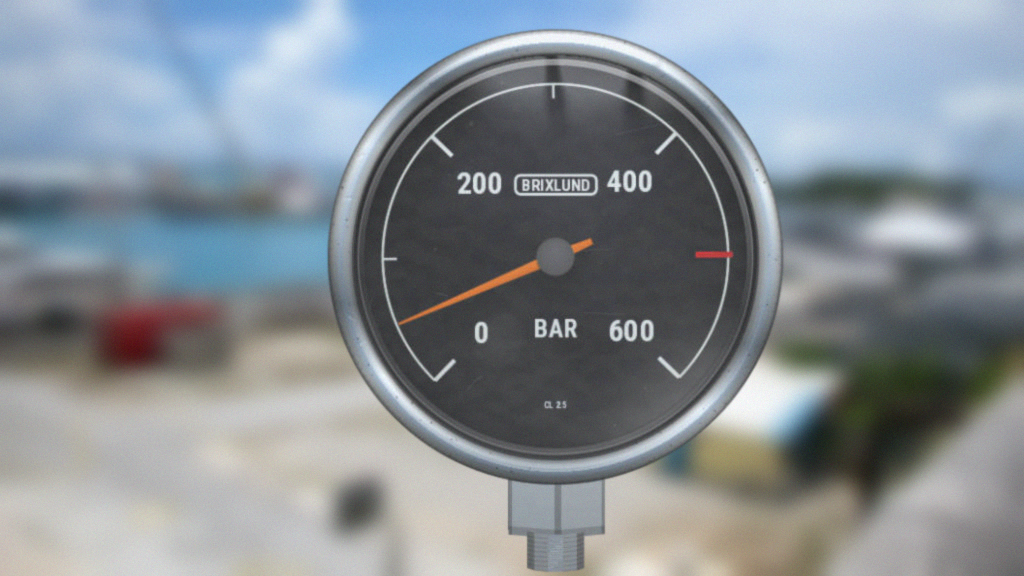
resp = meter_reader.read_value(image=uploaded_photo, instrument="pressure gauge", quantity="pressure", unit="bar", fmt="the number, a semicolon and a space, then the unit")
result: 50; bar
